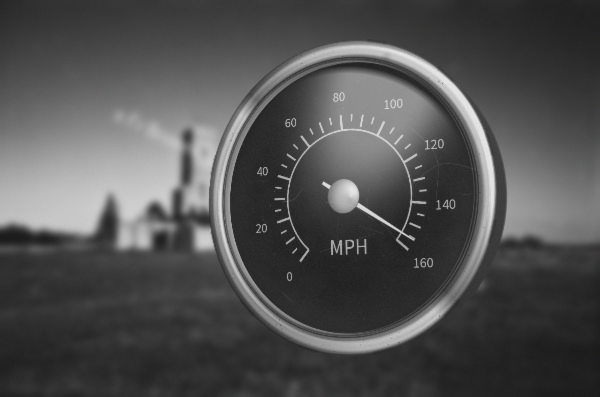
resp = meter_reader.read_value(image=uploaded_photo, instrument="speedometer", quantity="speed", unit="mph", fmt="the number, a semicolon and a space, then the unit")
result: 155; mph
